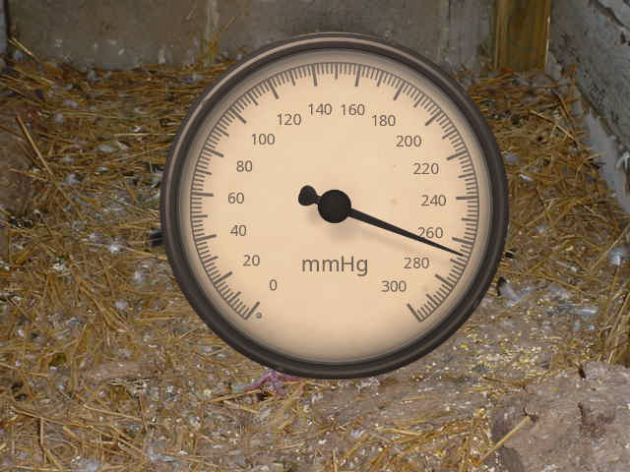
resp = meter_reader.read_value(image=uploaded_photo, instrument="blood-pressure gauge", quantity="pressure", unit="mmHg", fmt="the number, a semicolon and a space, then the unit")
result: 266; mmHg
